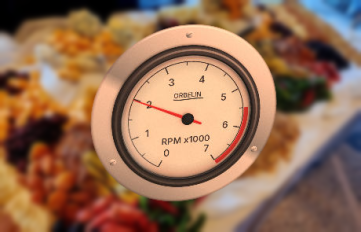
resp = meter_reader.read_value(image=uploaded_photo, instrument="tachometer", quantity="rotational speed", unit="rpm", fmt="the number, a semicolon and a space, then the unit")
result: 2000; rpm
